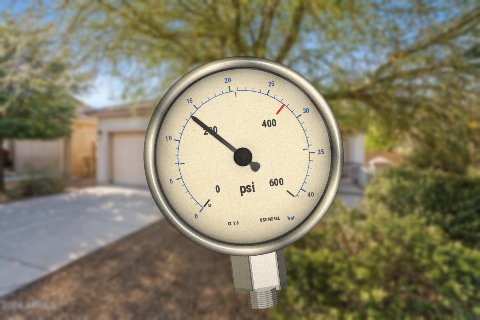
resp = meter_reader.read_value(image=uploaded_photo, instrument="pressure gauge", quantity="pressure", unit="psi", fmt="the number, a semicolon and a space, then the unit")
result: 200; psi
